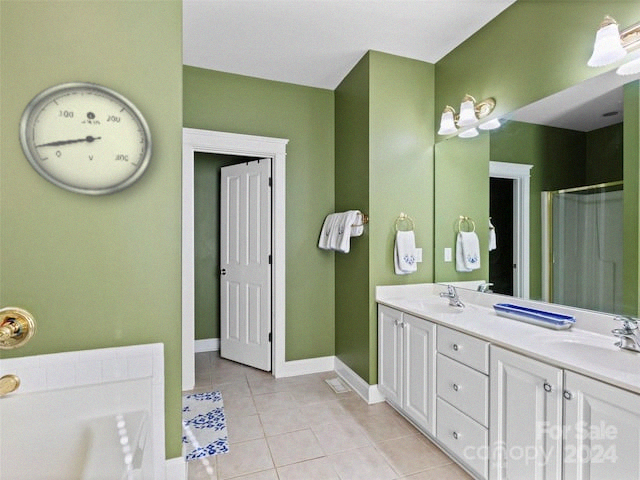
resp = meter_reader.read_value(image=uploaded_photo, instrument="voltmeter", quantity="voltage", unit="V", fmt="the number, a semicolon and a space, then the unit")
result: 20; V
